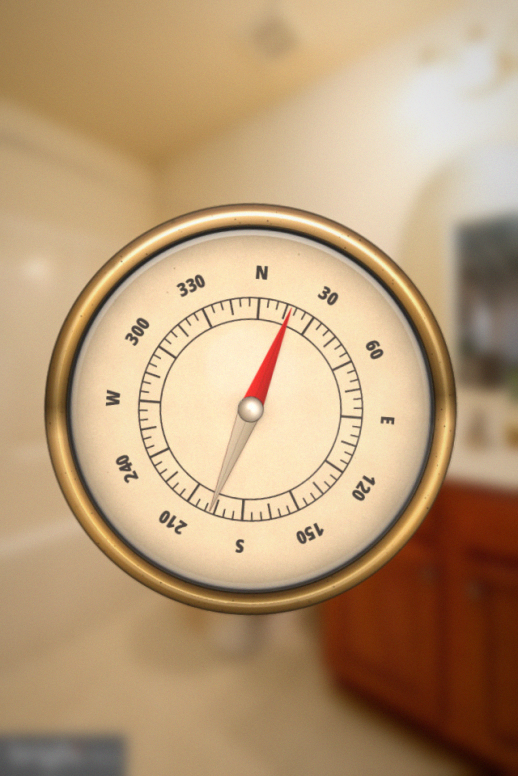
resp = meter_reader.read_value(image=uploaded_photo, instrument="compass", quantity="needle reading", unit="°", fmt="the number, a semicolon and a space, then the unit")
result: 17.5; °
